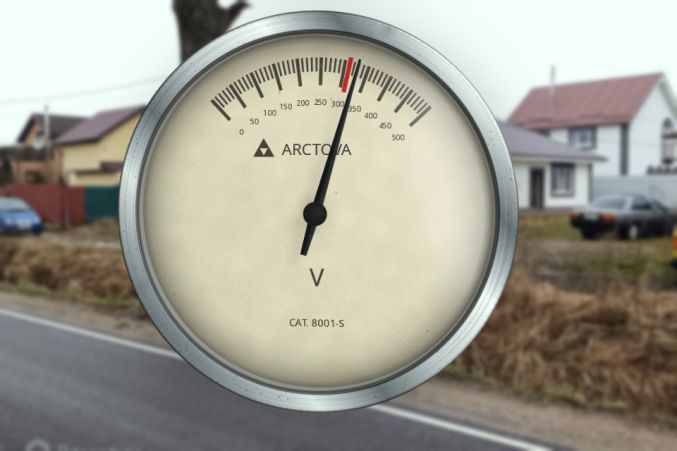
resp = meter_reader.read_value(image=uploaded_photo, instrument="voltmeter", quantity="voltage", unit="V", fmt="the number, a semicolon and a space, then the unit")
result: 330; V
